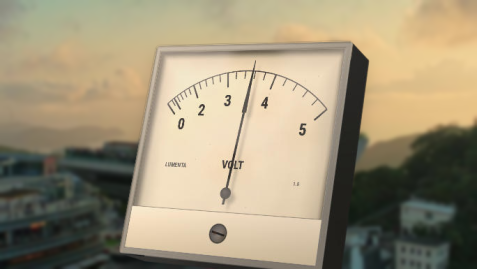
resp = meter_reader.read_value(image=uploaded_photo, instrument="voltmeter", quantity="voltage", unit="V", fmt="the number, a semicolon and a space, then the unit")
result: 3.6; V
